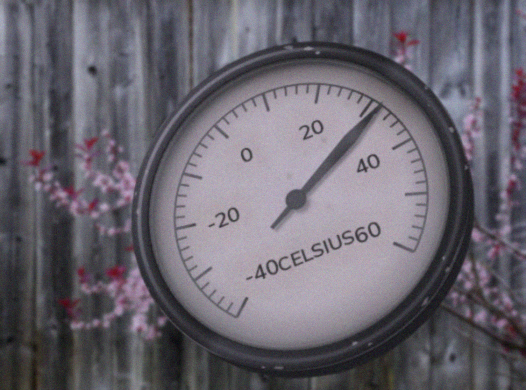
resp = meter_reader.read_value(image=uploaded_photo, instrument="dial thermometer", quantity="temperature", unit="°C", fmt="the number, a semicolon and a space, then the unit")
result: 32; °C
